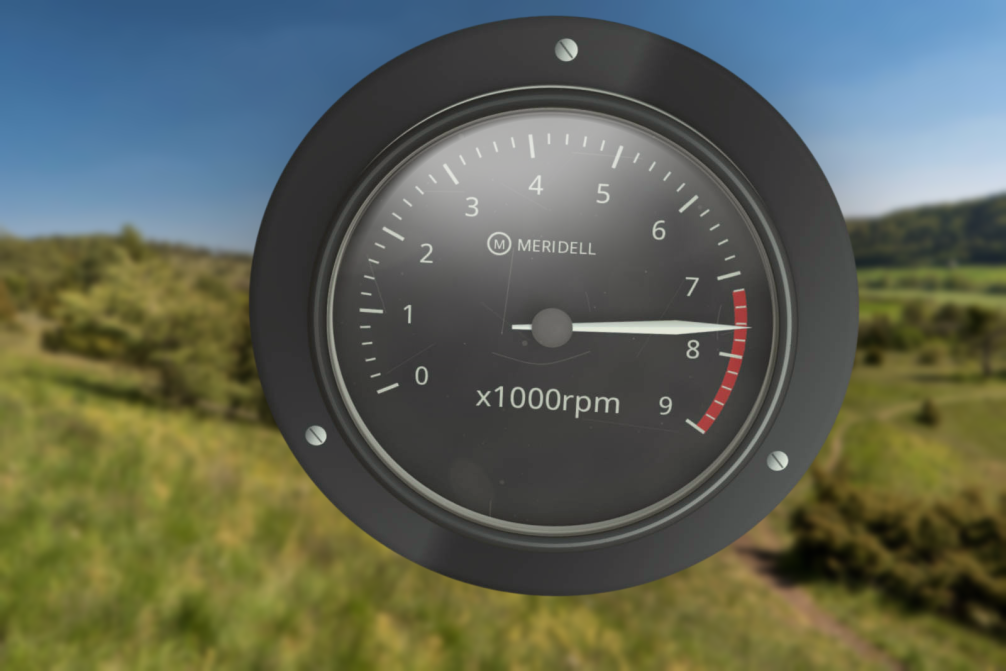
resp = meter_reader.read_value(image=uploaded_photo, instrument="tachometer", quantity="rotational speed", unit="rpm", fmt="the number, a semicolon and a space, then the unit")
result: 7600; rpm
